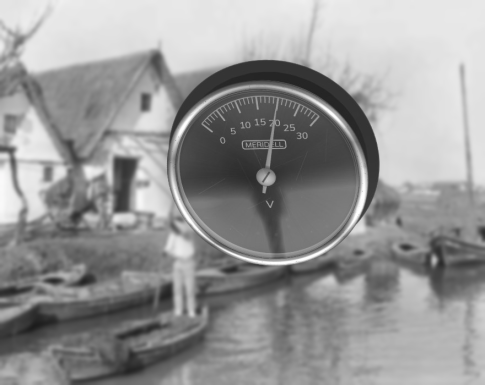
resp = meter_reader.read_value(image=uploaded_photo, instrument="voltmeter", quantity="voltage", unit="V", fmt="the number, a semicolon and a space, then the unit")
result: 20; V
